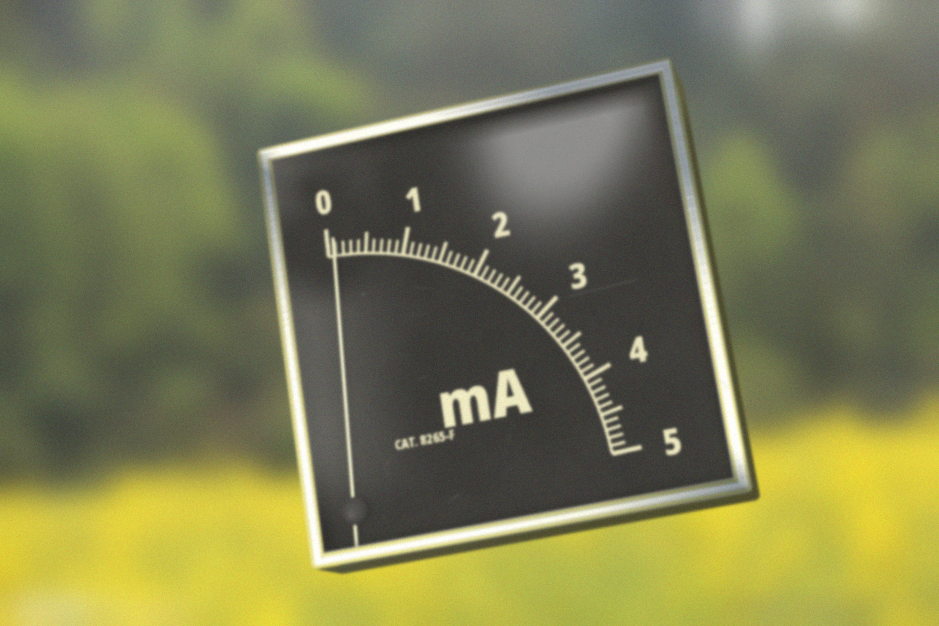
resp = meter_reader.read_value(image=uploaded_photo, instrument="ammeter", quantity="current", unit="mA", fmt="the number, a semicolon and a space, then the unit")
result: 0.1; mA
